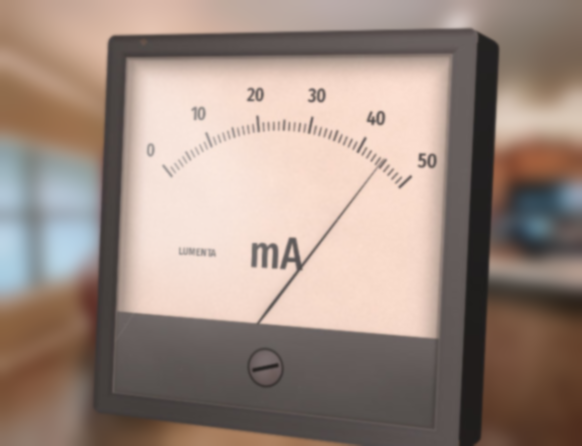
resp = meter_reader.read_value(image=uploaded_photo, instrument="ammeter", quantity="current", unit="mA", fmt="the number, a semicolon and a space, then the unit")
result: 45; mA
